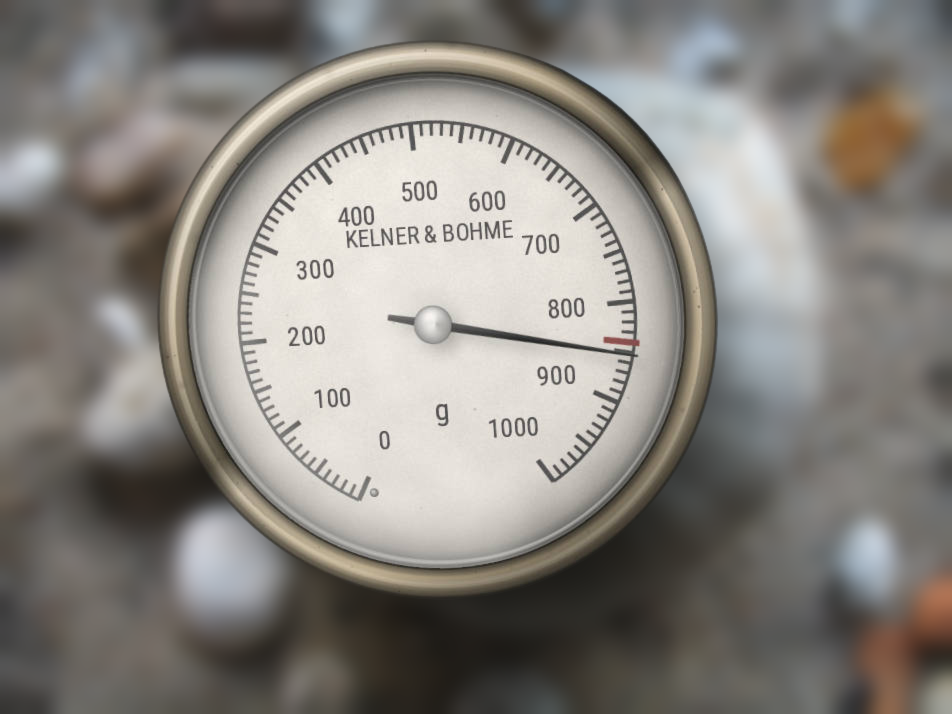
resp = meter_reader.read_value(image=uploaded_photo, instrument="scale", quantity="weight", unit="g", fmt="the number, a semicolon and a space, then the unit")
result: 850; g
